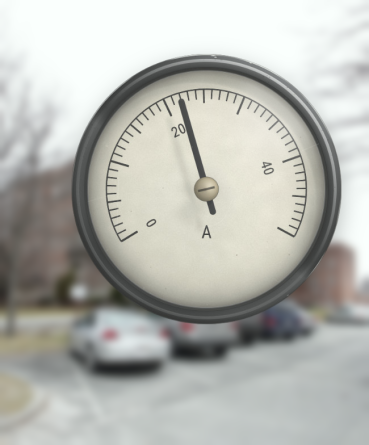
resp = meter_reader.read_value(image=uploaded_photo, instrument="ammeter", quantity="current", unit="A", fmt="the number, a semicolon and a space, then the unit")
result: 22; A
